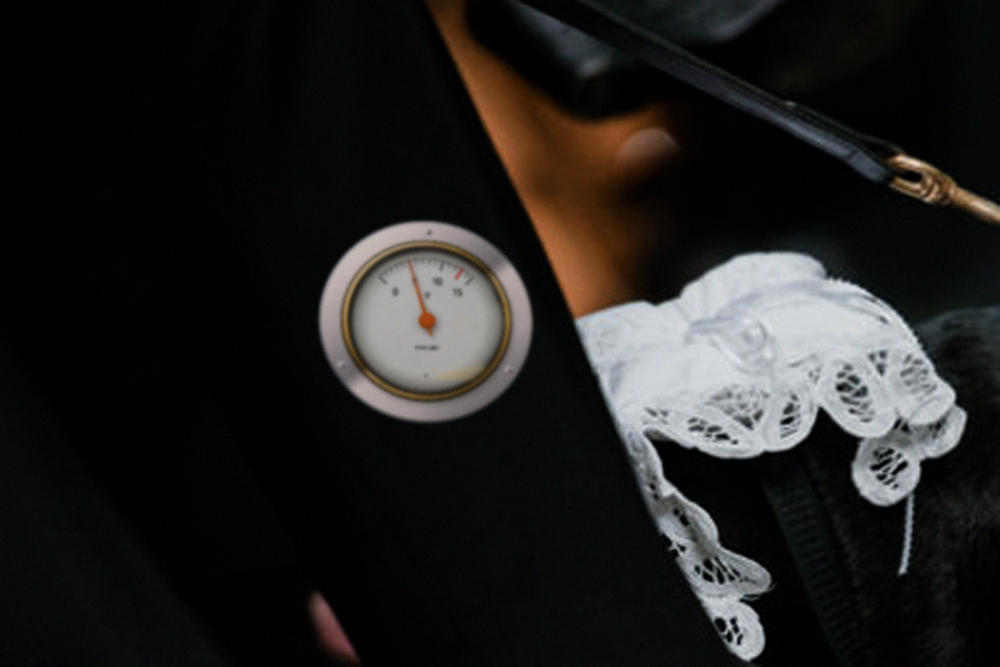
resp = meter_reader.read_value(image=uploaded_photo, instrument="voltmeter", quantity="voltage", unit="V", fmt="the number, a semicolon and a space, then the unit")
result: 5; V
